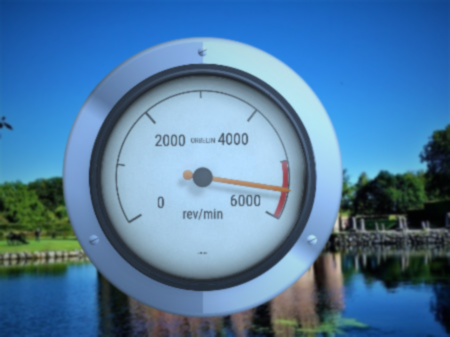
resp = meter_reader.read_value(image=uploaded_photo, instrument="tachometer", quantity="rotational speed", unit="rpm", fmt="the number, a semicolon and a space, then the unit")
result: 5500; rpm
